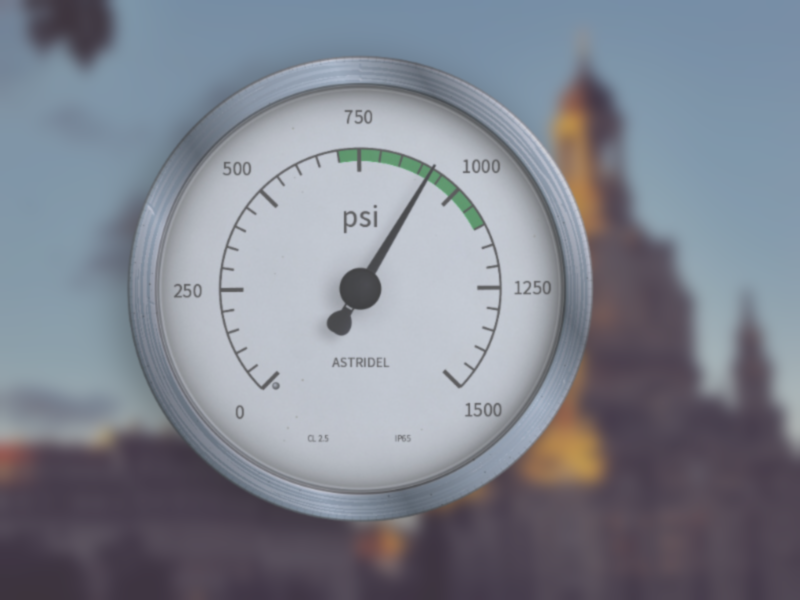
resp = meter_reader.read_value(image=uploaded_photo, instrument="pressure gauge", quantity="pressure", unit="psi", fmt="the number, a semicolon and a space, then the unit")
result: 925; psi
